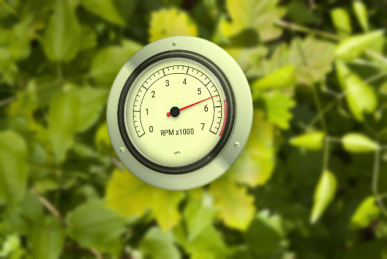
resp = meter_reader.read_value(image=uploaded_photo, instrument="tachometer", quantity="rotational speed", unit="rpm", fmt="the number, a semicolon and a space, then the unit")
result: 5600; rpm
